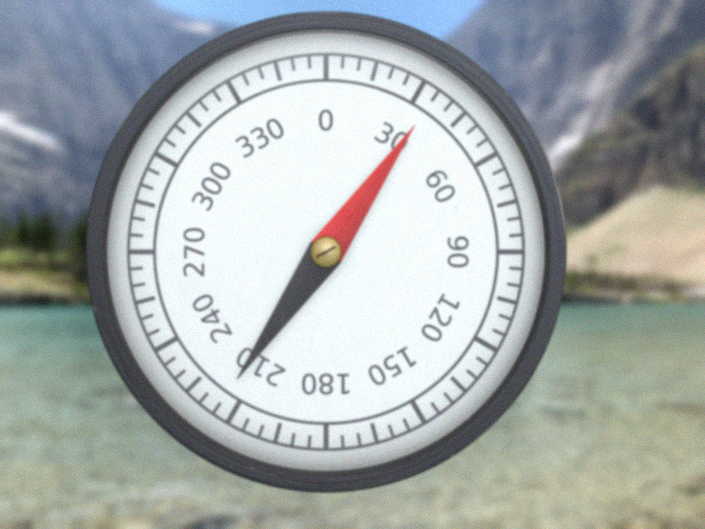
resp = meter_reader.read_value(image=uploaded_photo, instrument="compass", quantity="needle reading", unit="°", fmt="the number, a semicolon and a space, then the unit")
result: 35; °
